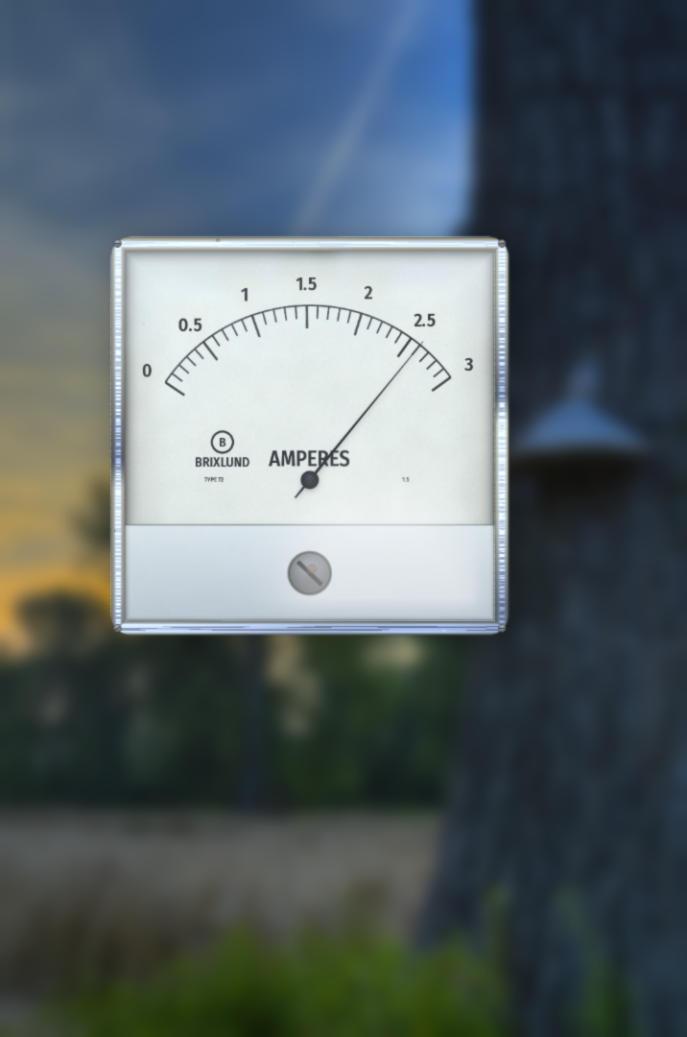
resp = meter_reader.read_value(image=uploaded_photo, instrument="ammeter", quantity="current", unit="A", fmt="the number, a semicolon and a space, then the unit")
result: 2.6; A
